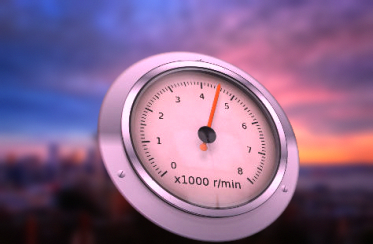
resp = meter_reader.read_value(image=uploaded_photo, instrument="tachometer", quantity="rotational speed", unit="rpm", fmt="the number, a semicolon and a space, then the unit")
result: 4500; rpm
